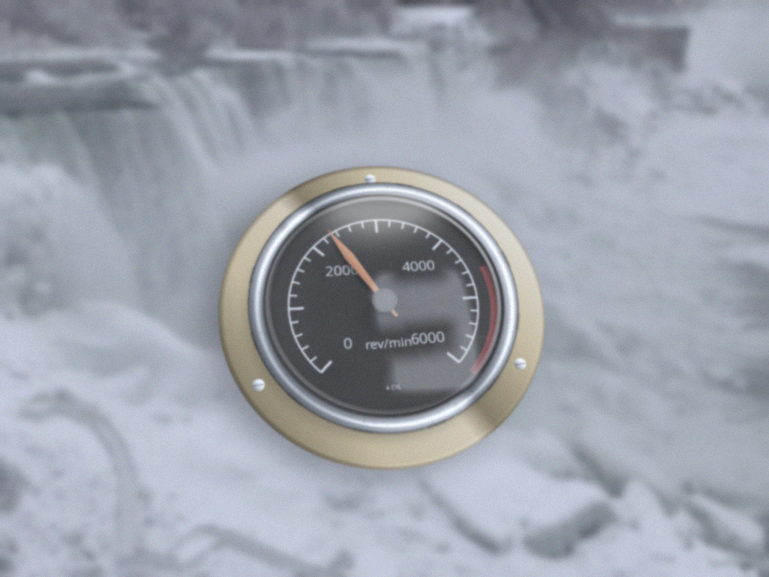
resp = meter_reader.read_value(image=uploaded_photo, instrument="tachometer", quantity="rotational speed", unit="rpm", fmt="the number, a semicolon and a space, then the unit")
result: 2300; rpm
